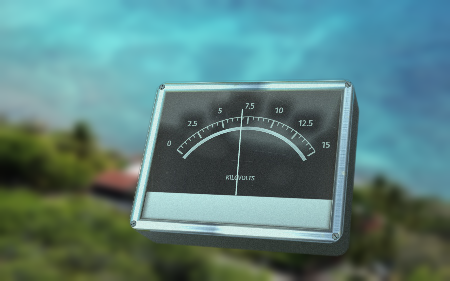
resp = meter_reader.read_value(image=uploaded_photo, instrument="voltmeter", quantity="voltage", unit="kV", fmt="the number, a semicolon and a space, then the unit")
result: 7; kV
